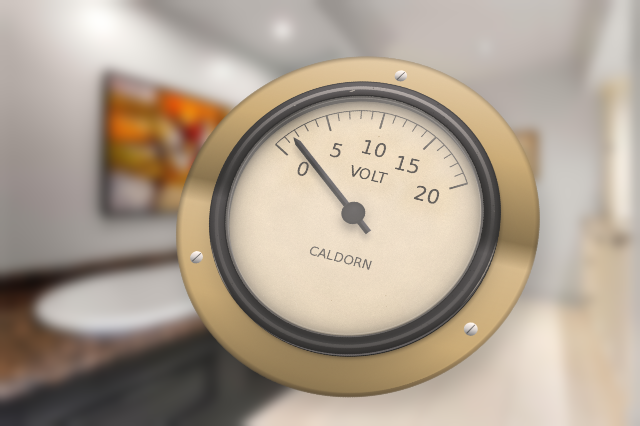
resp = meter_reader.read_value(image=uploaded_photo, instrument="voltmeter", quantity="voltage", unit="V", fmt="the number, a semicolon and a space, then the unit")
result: 1.5; V
